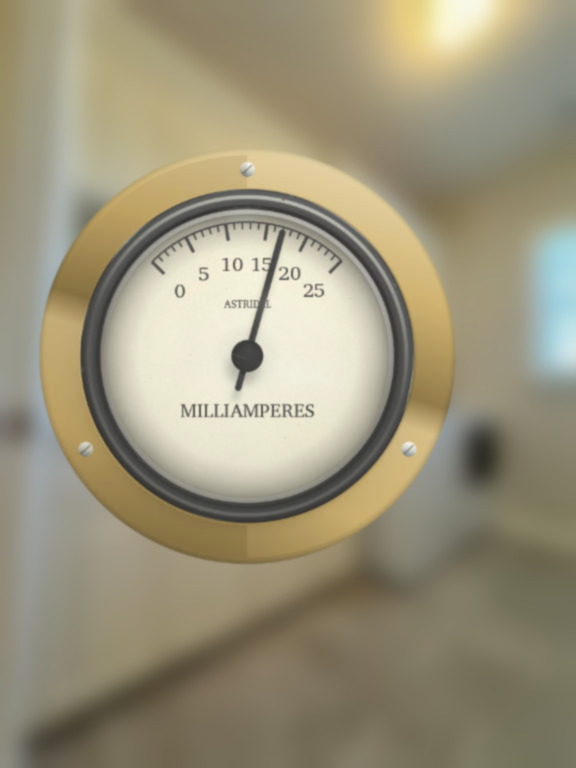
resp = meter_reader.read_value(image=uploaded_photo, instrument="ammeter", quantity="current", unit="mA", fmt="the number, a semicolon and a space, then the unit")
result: 17; mA
